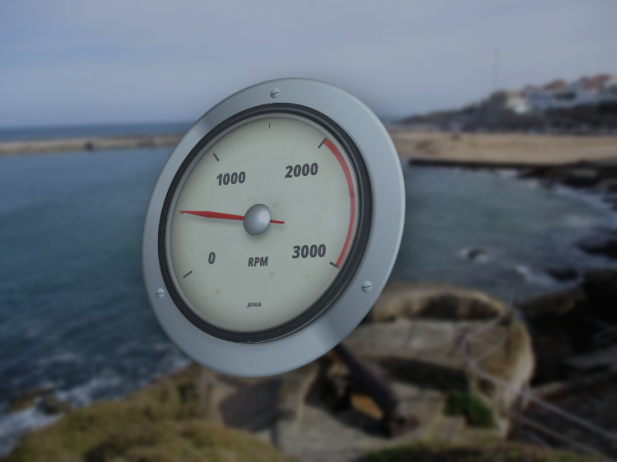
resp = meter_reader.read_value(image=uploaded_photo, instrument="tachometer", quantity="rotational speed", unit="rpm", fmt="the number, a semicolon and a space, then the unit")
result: 500; rpm
